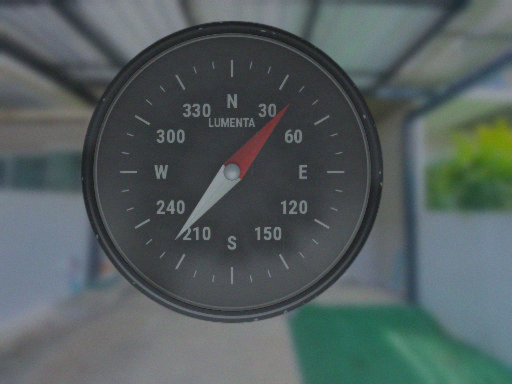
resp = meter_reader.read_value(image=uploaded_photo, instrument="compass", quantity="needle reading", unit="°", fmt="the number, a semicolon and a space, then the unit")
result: 40; °
